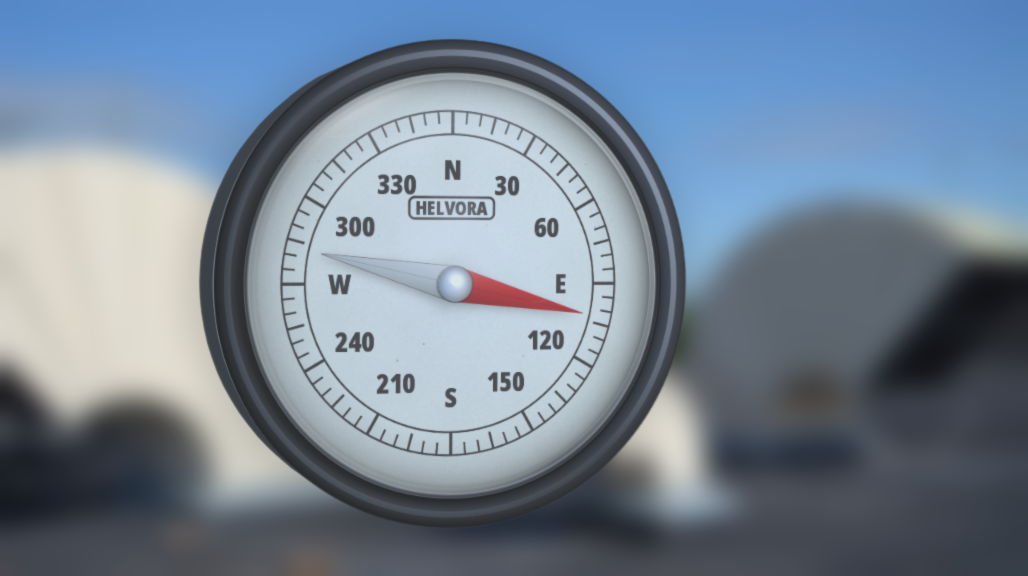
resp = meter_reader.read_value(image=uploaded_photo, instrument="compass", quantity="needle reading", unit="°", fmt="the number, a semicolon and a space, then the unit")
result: 102.5; °
